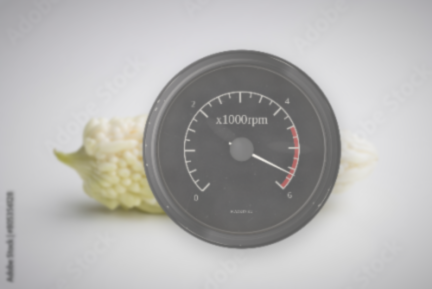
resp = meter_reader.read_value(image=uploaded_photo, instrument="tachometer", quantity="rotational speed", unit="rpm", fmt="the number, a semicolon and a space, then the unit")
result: 5625; rpm
